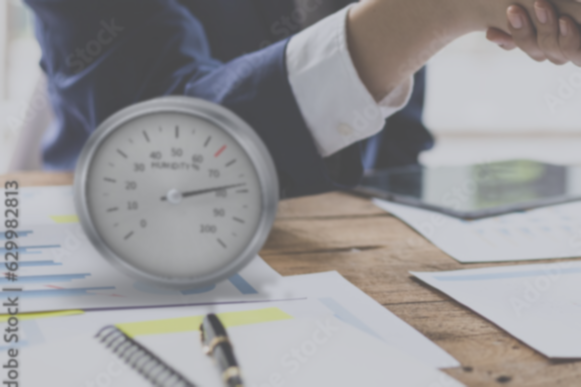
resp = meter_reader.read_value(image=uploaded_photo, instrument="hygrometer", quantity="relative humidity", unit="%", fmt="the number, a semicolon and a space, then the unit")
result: 77.5; %
